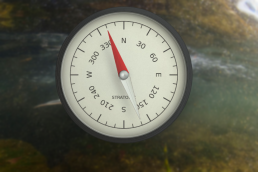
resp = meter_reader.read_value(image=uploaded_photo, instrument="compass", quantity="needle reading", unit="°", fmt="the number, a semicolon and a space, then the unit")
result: 340; °
